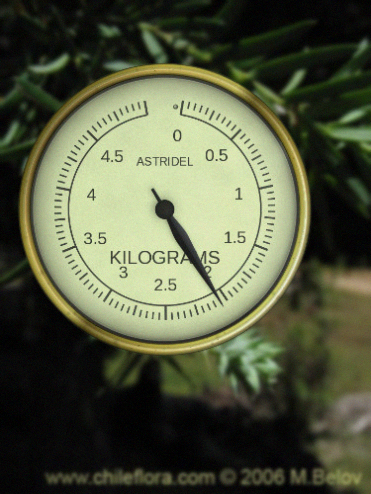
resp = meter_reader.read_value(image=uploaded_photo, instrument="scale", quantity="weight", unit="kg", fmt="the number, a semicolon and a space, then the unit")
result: 2.05; kg
